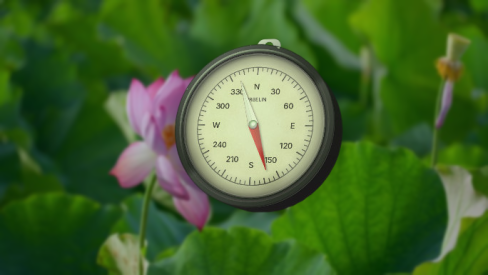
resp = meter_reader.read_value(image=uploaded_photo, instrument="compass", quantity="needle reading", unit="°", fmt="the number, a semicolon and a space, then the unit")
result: 160; °
